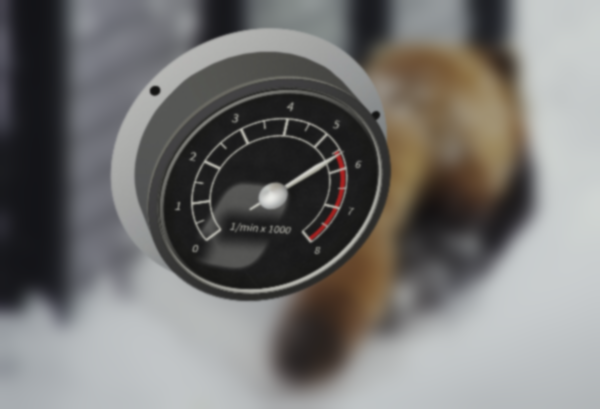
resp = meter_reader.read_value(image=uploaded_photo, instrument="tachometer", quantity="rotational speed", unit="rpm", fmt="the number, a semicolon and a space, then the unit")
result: 5500; rpm
